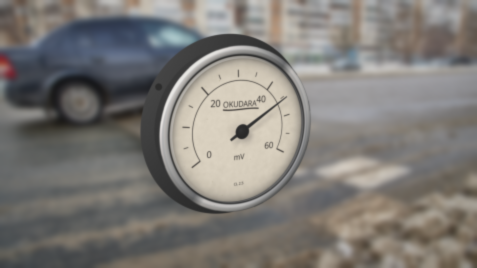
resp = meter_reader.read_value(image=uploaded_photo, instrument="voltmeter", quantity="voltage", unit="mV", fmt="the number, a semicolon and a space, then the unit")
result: 45; mV
